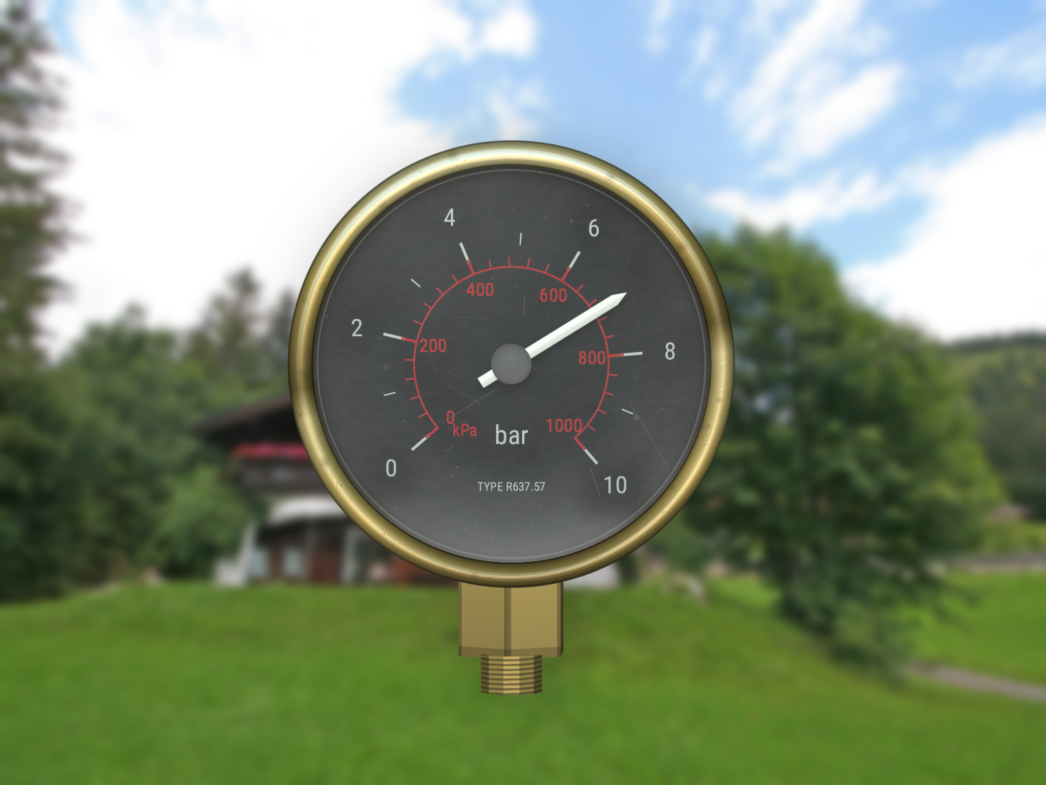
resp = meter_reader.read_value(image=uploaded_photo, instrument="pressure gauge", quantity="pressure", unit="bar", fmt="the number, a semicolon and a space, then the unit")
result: 7; bar
